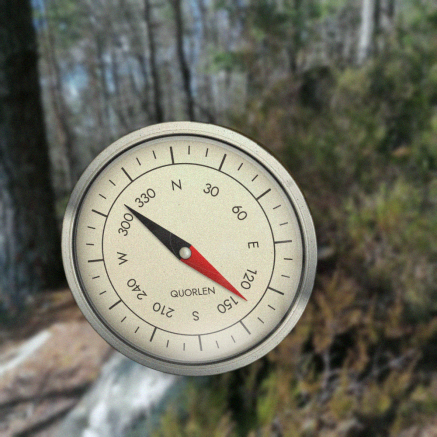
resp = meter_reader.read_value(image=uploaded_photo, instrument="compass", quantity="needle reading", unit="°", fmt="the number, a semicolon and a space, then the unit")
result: 135; °
